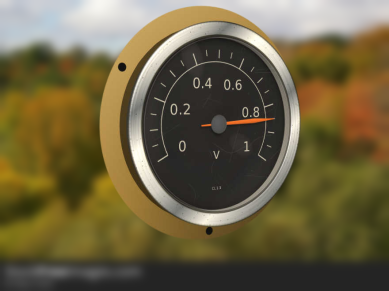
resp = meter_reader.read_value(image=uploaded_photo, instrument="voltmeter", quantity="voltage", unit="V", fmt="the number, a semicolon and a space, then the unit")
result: 0.85; V
